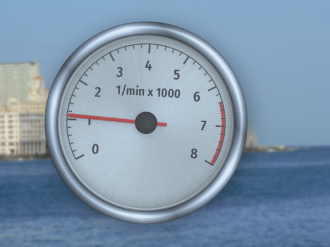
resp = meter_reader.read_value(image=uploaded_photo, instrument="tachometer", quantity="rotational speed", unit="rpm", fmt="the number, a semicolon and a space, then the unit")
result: 1100; rpm
